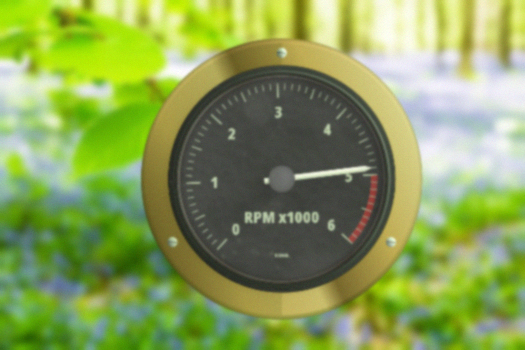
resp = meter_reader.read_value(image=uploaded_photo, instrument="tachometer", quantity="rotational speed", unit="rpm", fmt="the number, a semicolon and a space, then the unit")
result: 4900; rpm
